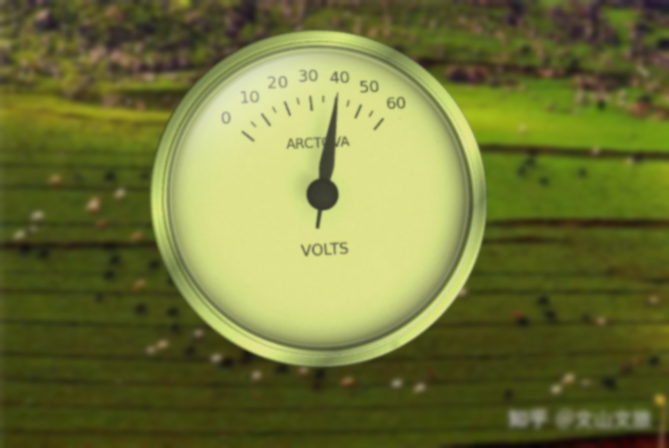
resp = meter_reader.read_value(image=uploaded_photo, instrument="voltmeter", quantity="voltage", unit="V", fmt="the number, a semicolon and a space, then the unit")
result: 40; V
